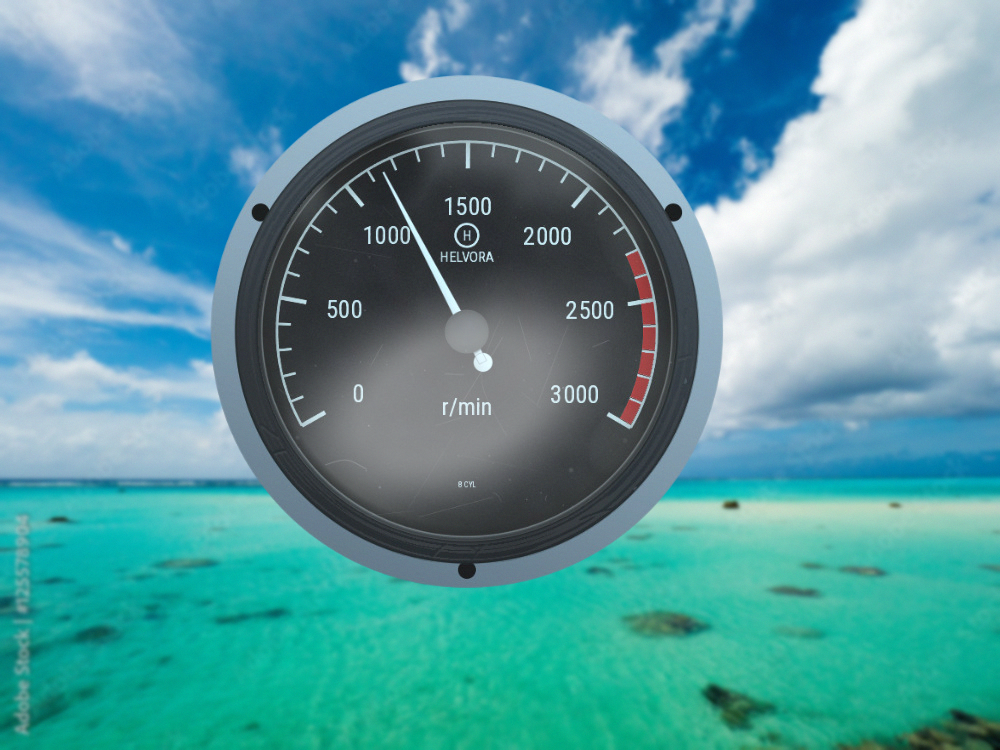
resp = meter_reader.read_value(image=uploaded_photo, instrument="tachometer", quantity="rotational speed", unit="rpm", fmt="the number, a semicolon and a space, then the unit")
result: 1150; rpm
